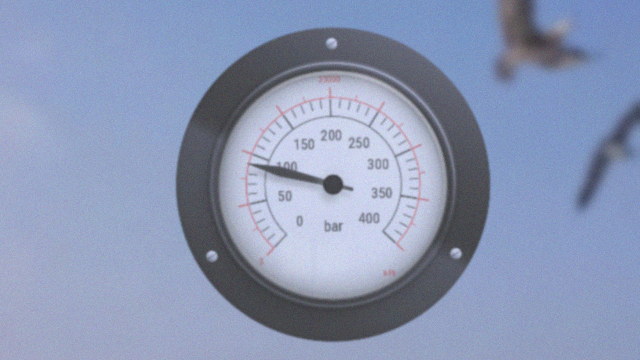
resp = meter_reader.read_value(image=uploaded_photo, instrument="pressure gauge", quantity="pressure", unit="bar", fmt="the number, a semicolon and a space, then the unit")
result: 90; bar
